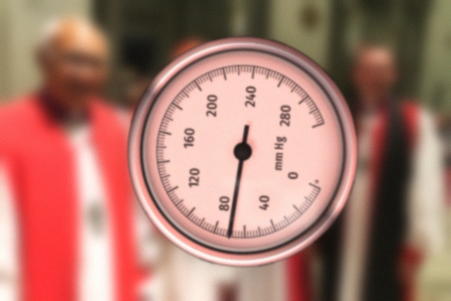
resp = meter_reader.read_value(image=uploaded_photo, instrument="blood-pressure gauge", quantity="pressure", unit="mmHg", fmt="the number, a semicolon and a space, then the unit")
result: 70; mmHg
